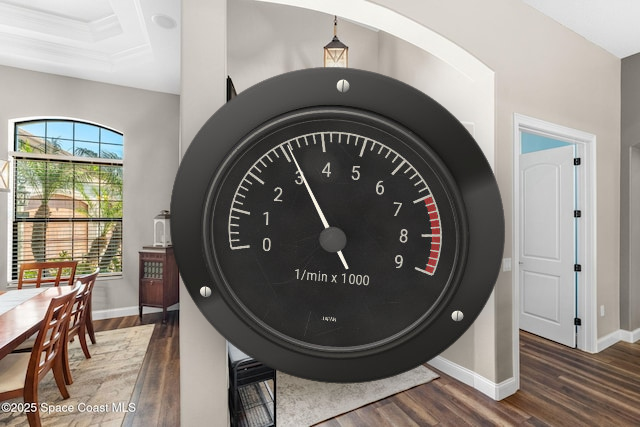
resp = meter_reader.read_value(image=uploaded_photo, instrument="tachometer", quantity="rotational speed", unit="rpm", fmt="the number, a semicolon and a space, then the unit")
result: 3200; rpm
